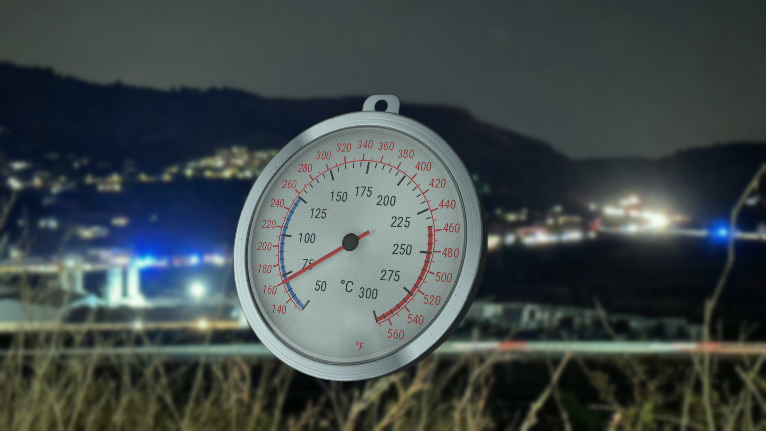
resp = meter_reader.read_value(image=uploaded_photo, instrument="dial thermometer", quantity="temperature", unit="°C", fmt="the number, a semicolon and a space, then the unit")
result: 70; °C
